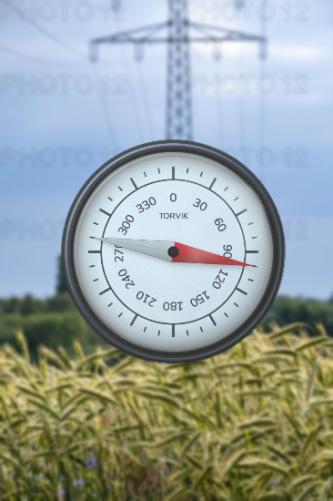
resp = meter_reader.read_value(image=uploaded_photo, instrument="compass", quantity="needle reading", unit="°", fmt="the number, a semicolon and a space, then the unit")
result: 100; °
